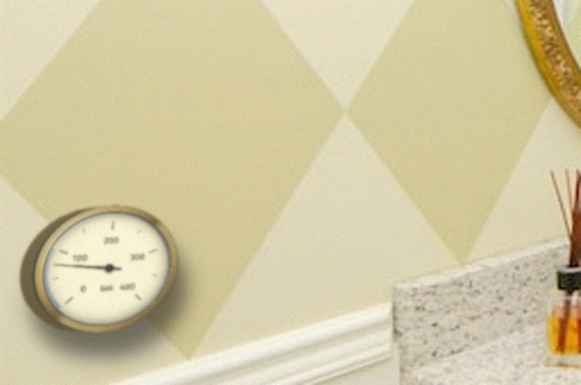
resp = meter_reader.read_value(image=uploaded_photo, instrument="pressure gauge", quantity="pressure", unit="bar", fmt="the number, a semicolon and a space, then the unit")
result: 75; bar
